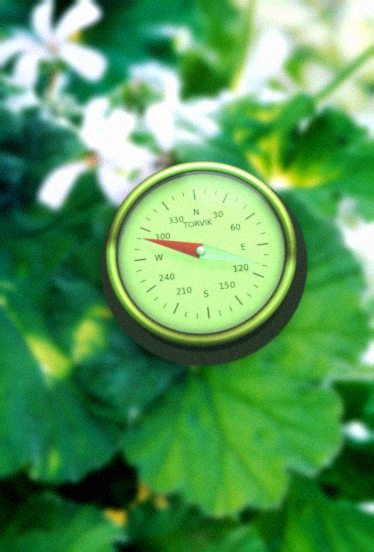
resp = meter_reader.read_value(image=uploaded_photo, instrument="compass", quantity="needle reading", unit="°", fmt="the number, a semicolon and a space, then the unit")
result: 290; °
